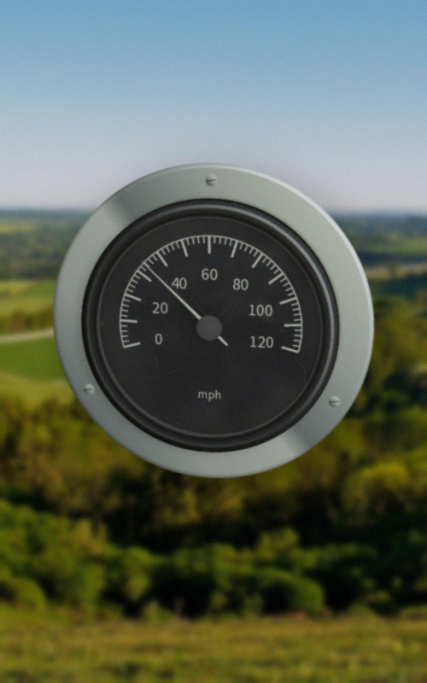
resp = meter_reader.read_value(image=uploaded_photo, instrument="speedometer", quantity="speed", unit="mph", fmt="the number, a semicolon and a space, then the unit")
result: 34; mph
